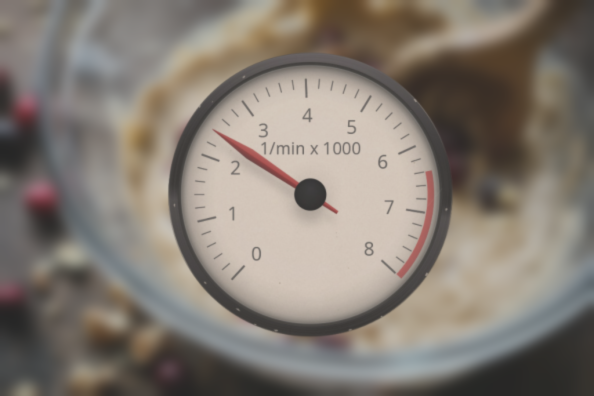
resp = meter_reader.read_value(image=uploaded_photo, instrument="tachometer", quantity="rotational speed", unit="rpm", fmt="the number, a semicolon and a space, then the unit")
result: 2400; rpm
